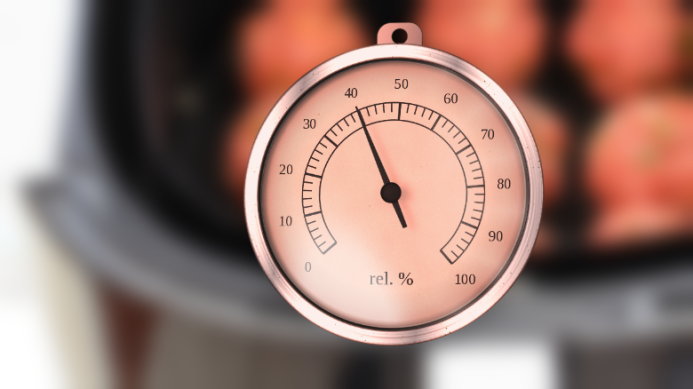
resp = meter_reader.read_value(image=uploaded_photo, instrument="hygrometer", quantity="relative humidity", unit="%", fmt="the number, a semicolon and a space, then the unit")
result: 40; %
